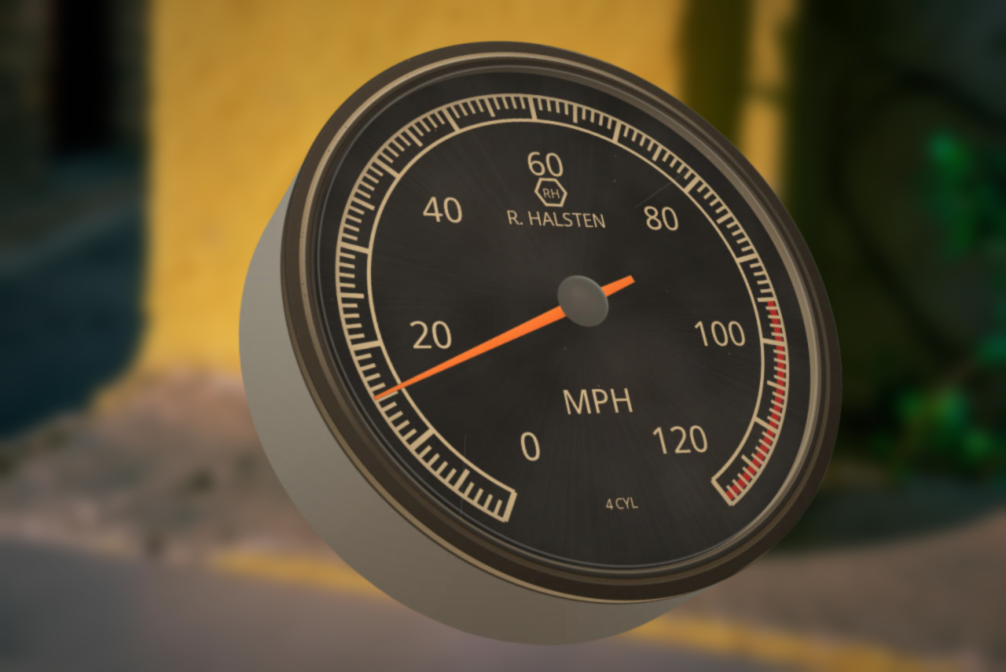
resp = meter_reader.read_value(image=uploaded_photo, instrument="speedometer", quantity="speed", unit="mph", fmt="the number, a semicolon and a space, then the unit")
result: 15; mph
